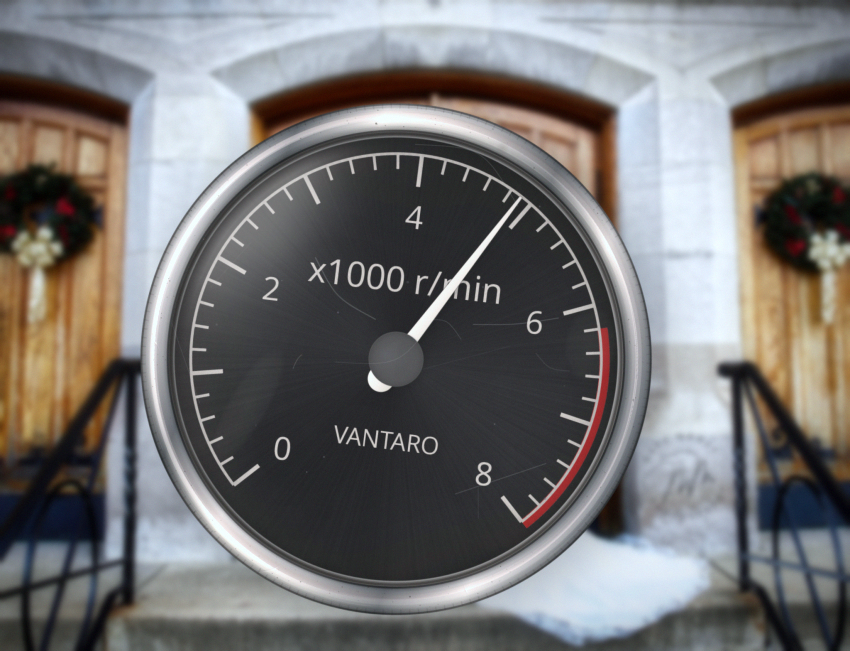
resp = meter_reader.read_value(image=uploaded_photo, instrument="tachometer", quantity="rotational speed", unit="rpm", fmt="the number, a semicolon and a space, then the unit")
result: 4900; rpm
